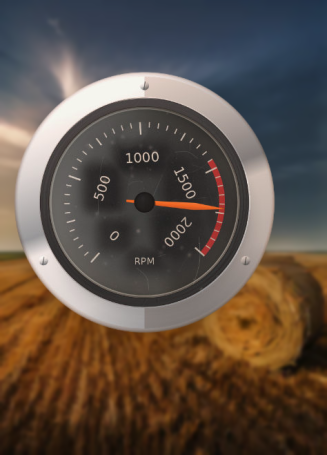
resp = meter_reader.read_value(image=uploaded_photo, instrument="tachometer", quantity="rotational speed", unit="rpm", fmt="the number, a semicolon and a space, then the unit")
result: 1725; rpm
